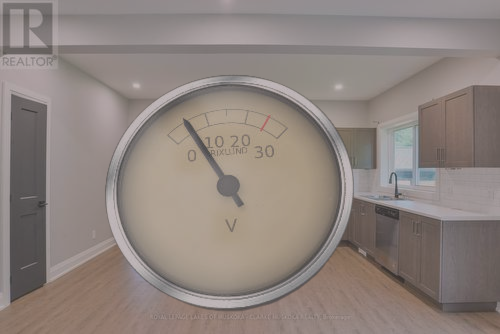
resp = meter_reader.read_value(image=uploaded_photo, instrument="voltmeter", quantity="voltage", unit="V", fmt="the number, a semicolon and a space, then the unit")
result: 5; V
